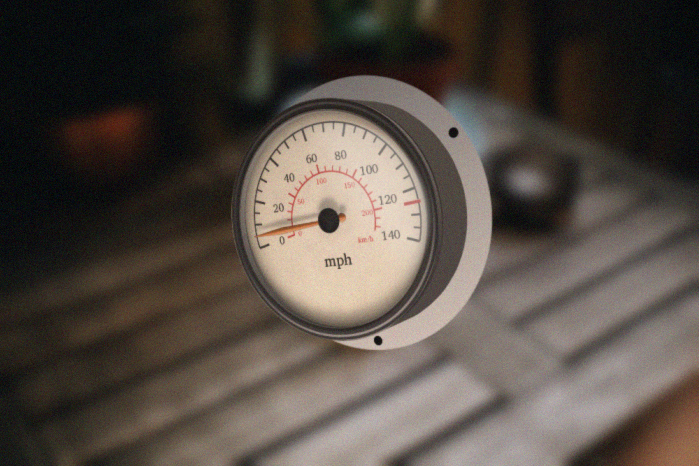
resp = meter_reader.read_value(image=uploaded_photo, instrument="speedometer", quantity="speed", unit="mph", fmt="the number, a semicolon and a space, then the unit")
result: 5; mph
